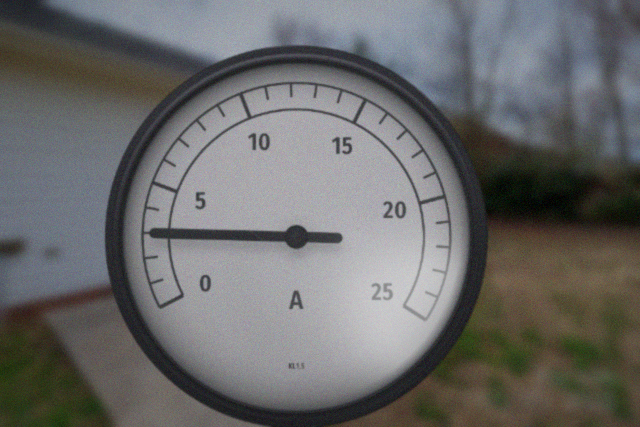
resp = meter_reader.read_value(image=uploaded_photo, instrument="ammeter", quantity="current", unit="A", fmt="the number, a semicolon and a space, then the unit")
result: 3; A
